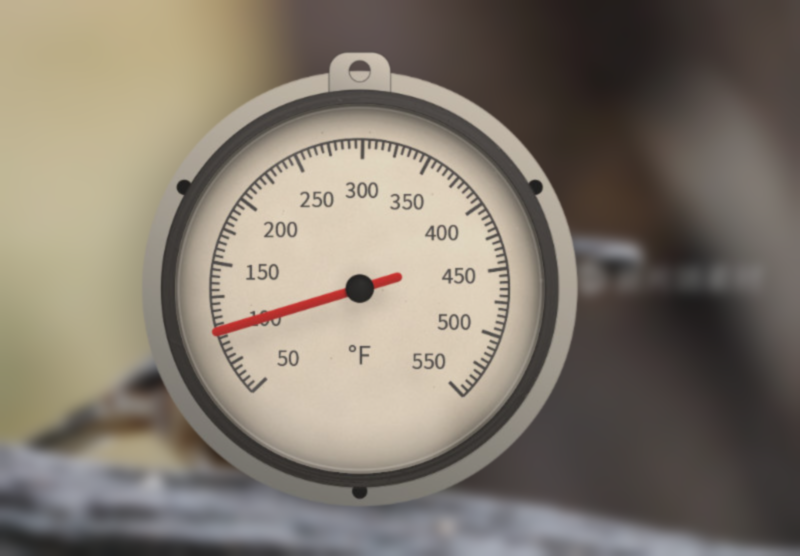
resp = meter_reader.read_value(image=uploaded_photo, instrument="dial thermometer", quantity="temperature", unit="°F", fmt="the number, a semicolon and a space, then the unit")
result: 100; °F
